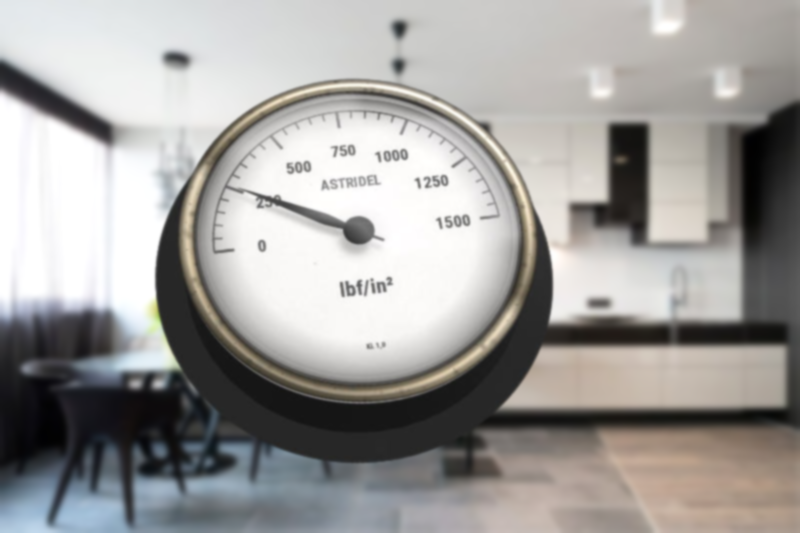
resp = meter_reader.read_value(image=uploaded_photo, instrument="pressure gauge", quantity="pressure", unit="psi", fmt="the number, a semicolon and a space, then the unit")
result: 250; psi
